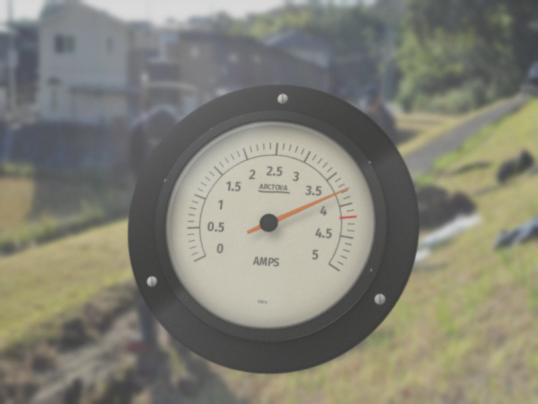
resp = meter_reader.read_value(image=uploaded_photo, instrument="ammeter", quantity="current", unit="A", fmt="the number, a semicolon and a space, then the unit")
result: 3.8; A
